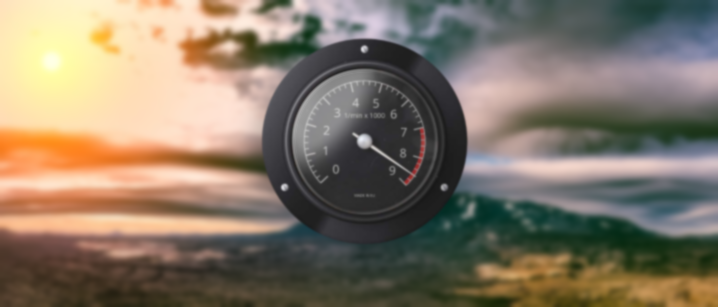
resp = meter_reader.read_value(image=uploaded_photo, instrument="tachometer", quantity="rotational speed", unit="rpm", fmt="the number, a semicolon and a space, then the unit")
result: 8600; rpm
